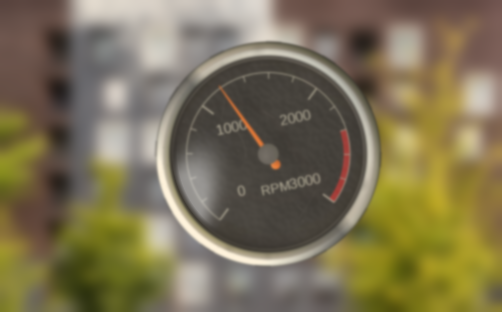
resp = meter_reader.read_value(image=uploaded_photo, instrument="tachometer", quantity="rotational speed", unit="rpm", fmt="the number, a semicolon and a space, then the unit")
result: 1200; rpm
